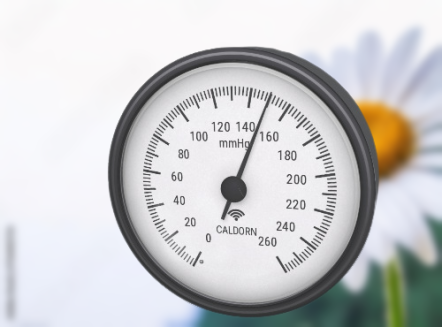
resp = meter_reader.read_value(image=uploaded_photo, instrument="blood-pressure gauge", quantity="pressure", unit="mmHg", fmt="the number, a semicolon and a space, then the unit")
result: 150; mmHg
